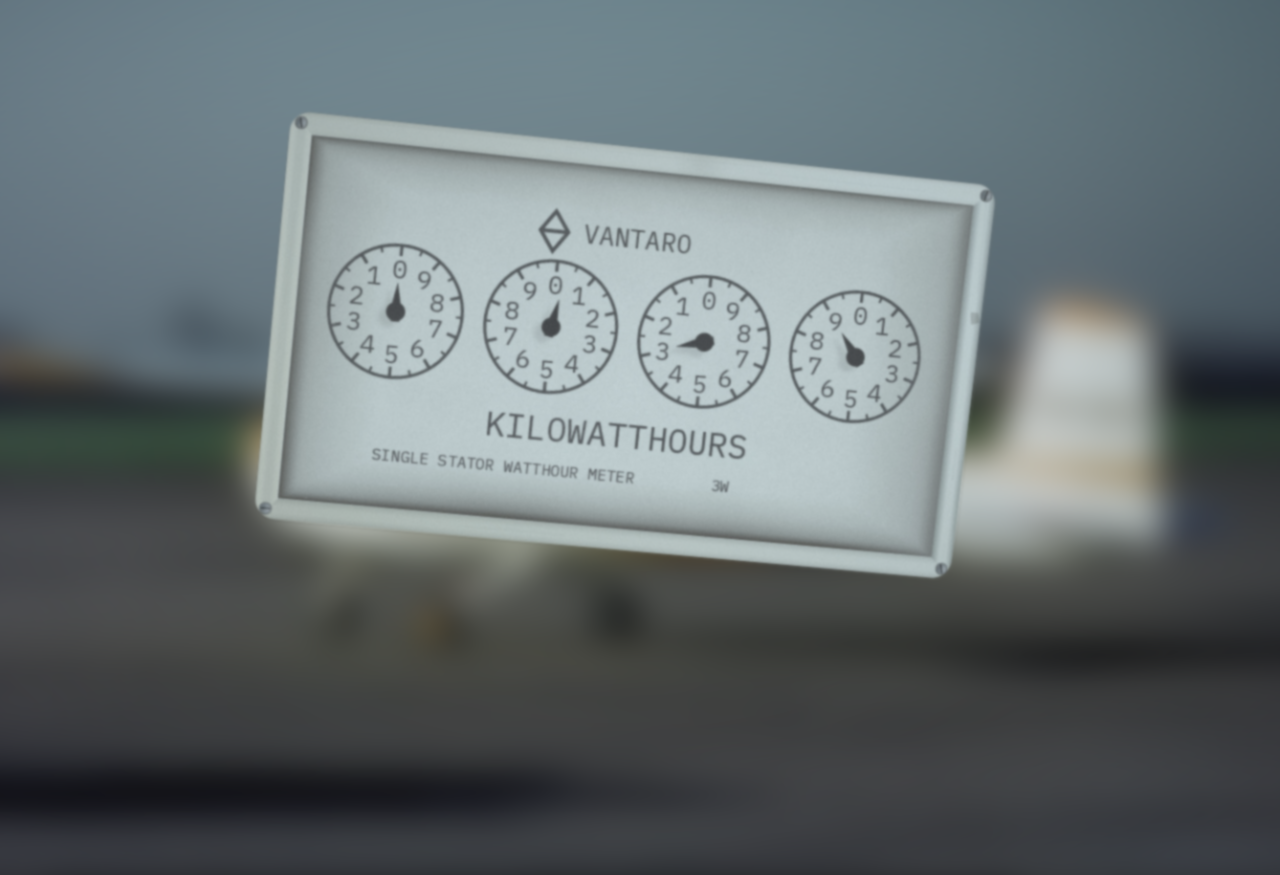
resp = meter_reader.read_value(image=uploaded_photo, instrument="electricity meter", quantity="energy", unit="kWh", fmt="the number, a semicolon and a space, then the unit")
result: 29; kWh
